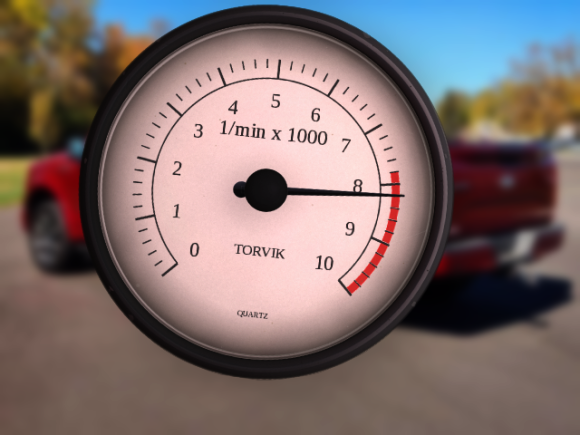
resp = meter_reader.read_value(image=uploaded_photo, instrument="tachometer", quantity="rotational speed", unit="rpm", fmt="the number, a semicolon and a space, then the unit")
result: 8200; rpm
